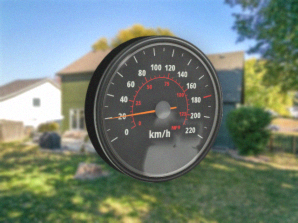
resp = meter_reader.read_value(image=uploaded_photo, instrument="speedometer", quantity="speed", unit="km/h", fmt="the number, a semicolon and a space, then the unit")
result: 20; km/h
